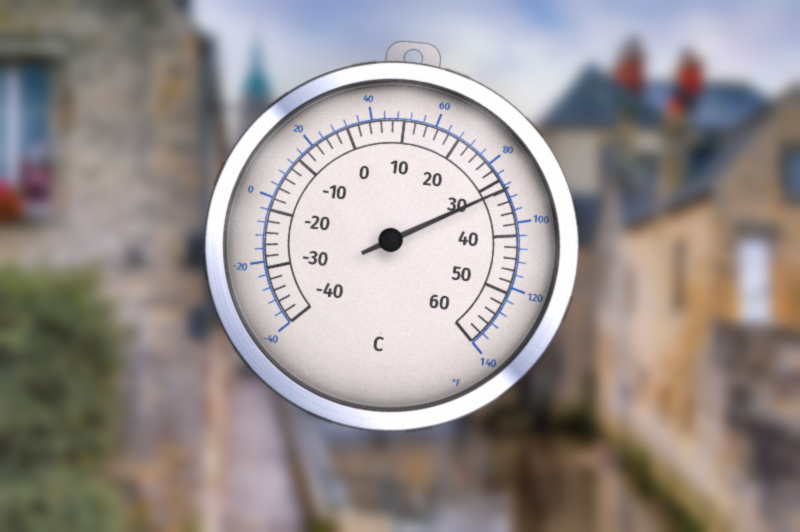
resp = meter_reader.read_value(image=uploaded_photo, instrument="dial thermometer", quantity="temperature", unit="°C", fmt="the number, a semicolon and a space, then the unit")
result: 32; °C
